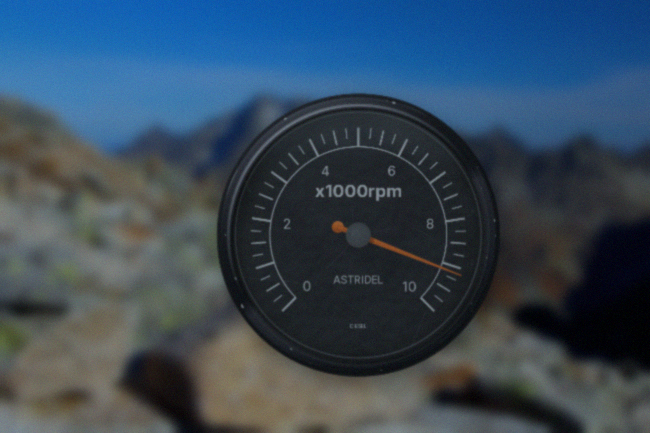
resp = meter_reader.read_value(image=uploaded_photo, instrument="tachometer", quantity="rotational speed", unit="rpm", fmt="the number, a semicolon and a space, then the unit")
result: 9125; rpm
